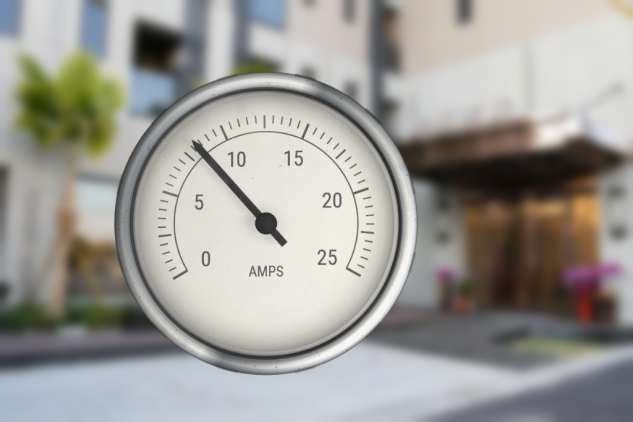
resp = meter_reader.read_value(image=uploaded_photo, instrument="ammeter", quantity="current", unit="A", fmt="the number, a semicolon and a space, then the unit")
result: 8.25; A
